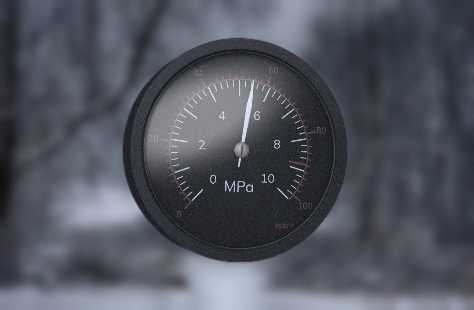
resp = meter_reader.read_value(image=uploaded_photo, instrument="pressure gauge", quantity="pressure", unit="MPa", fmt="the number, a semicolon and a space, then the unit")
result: 5.4; MPa
